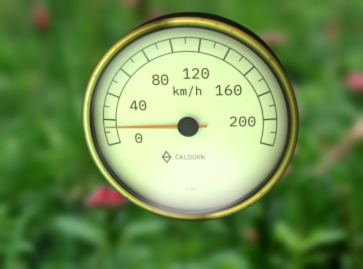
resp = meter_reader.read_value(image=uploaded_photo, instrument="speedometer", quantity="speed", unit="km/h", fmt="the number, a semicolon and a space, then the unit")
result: 15; km/h
